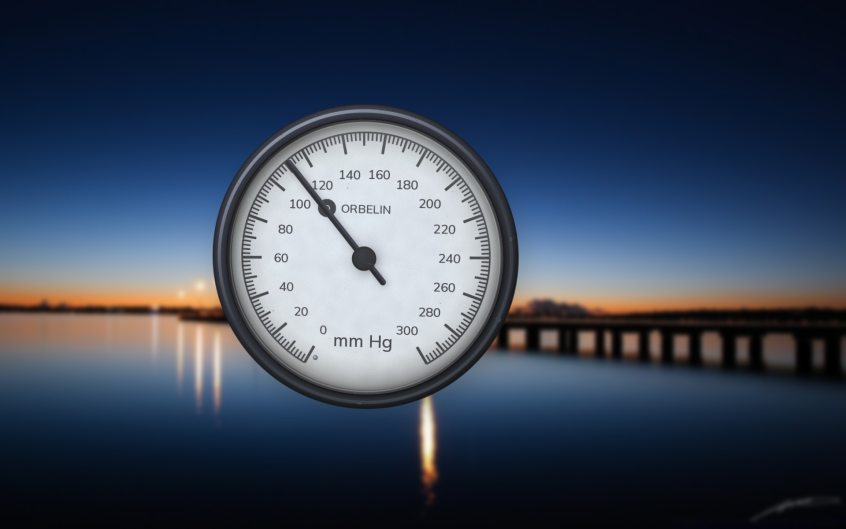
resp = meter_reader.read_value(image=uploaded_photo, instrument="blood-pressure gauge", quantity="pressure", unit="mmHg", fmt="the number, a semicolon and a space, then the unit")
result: 112; mmHg
